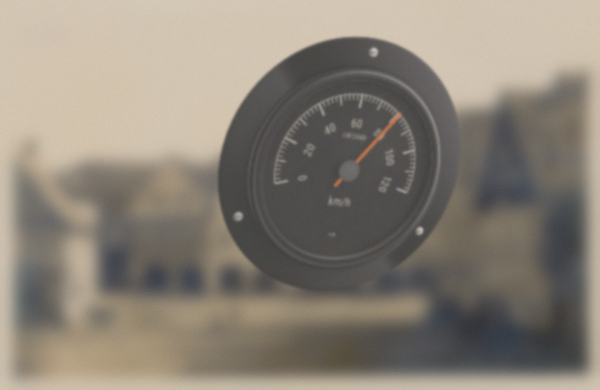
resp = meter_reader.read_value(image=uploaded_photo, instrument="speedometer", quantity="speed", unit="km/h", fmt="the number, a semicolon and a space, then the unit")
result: 80; km/h
